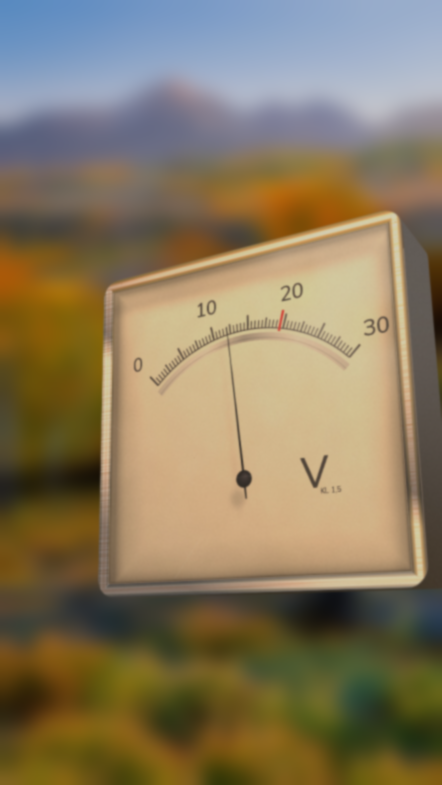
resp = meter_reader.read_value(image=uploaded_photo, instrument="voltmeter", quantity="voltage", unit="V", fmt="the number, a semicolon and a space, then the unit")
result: 12.5; V
